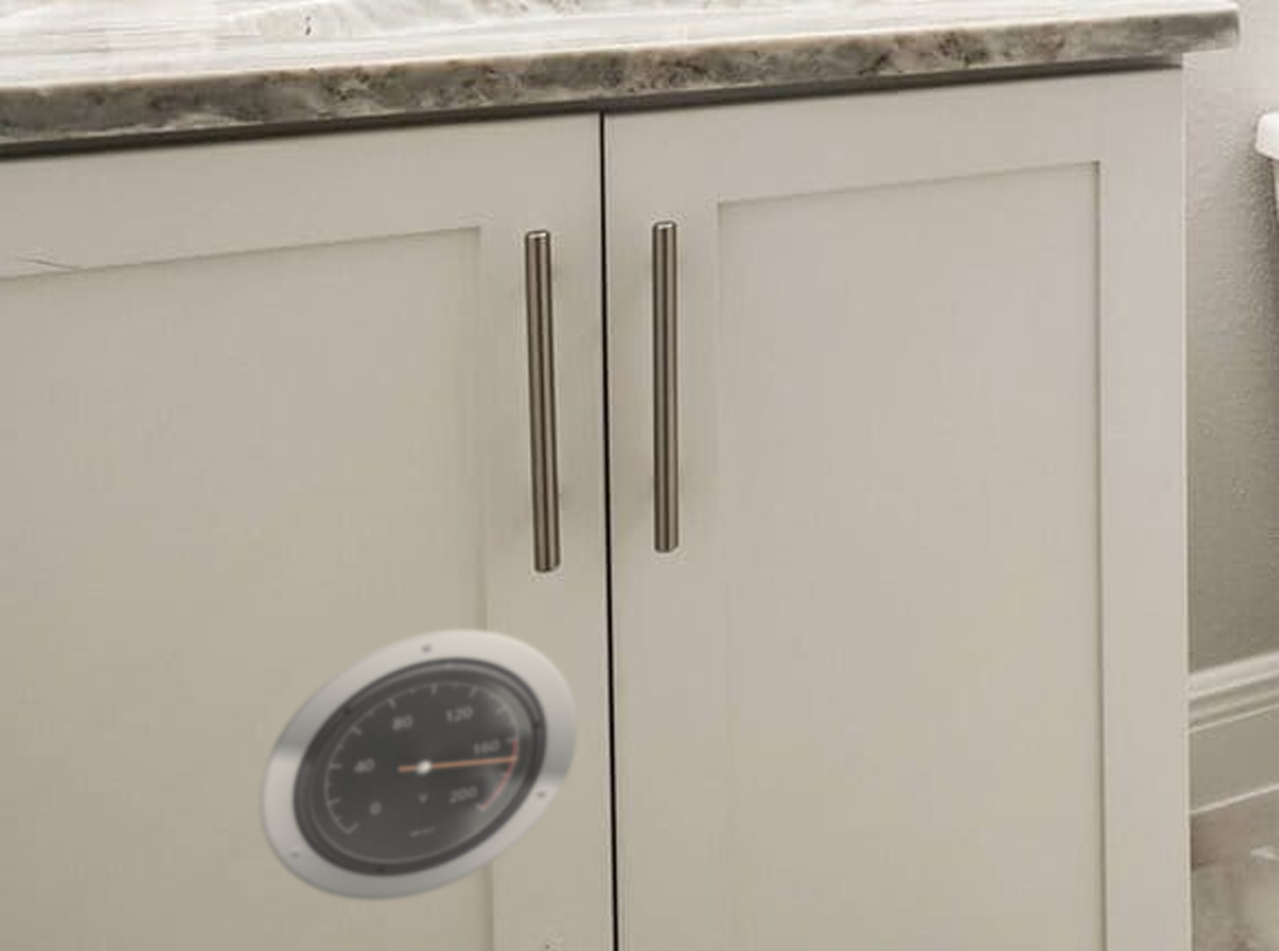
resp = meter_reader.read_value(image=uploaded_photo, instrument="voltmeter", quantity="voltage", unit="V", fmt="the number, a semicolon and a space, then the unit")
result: 170; V
